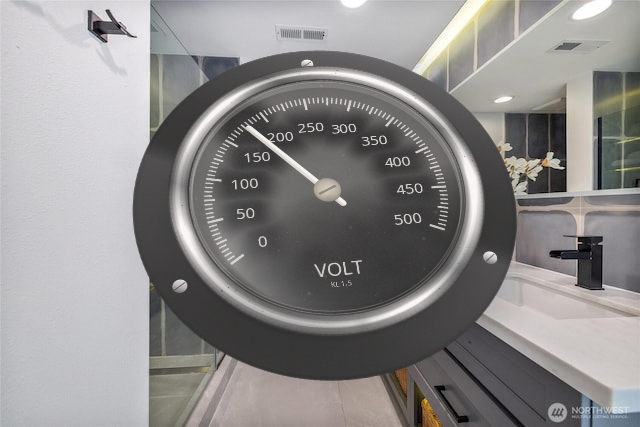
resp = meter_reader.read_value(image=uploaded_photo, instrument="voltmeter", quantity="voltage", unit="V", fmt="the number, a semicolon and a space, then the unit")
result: 175; V
